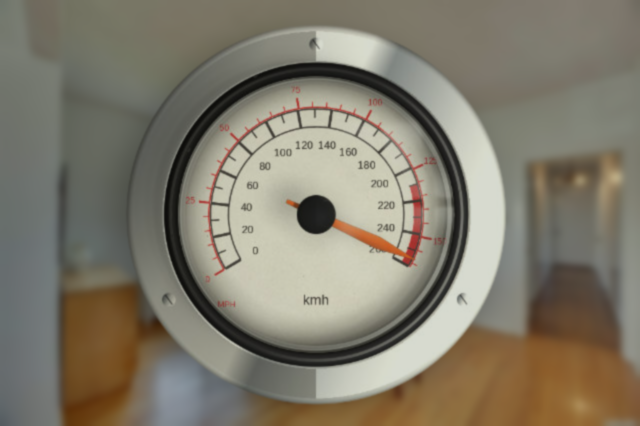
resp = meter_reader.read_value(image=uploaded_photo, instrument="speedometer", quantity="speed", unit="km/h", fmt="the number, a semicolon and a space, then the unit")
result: 255; km/h
